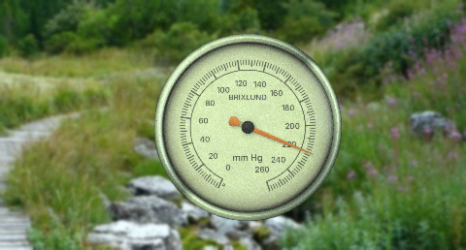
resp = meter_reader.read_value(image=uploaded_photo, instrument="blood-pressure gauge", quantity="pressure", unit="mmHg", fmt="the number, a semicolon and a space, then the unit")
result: 220; mmHg
